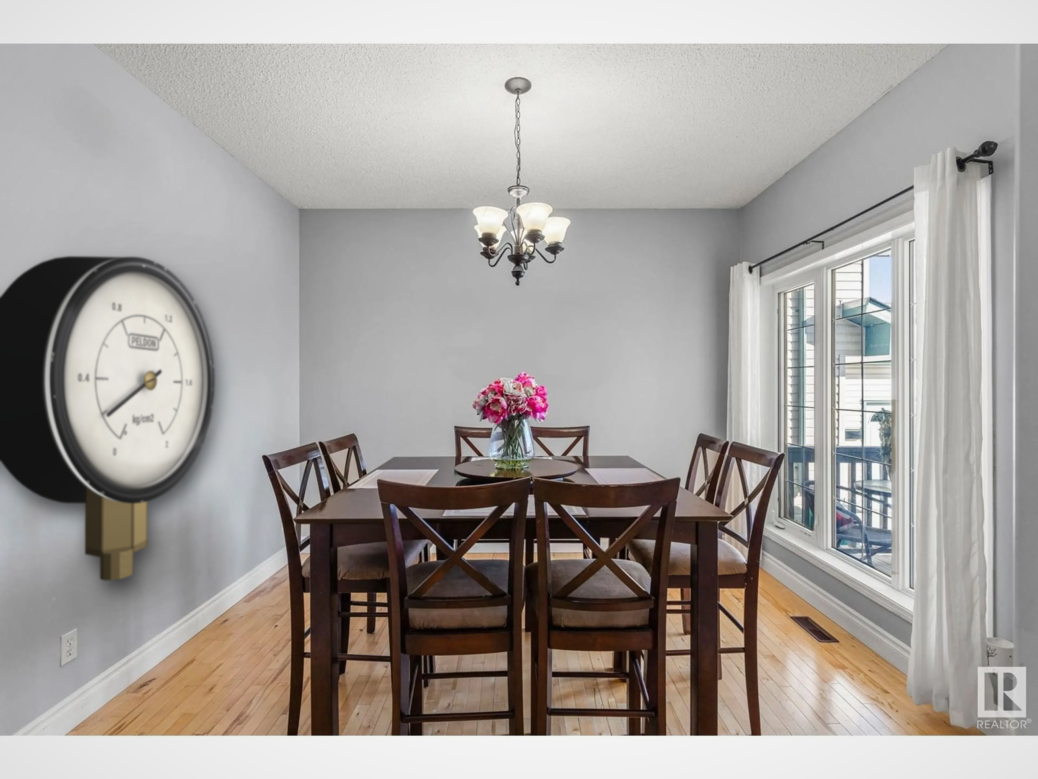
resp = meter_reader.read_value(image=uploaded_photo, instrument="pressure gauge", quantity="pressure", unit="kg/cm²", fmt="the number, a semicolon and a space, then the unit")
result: 0.2; kg/cm²
